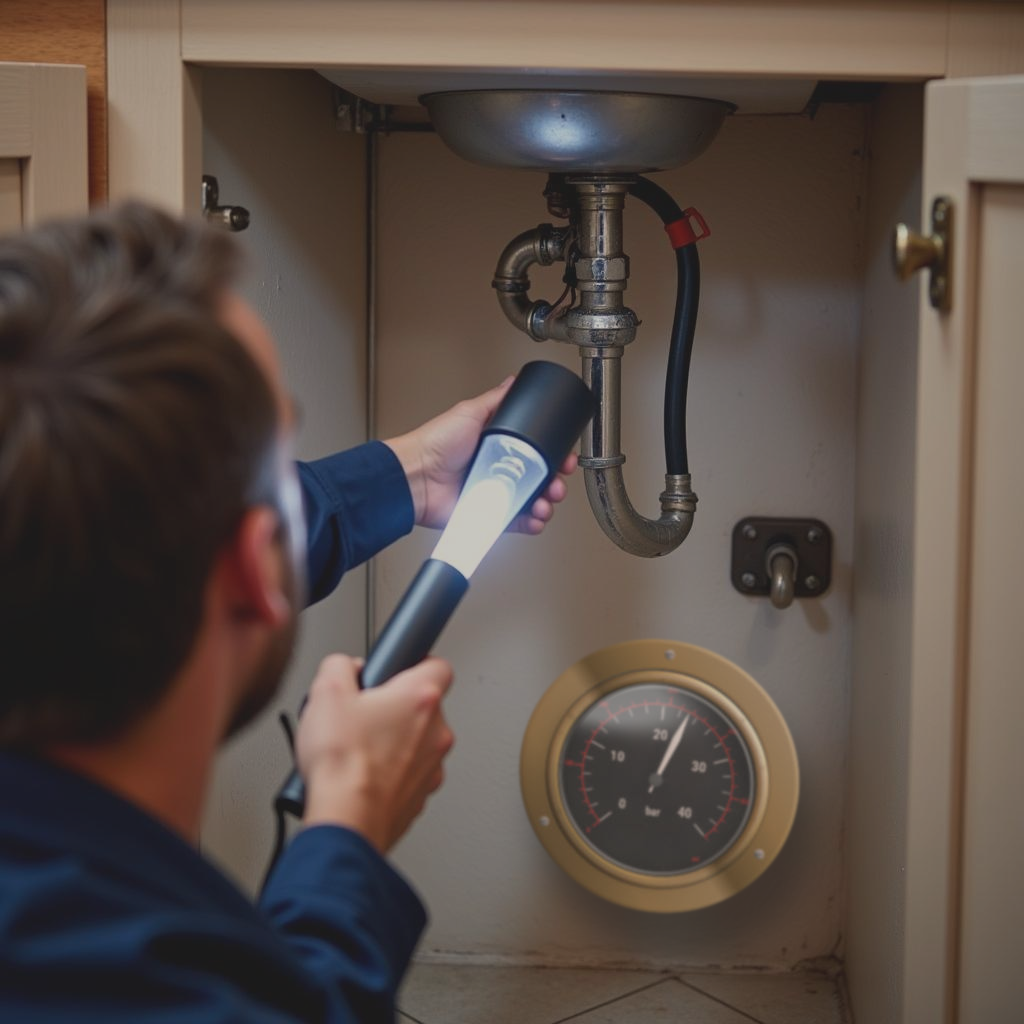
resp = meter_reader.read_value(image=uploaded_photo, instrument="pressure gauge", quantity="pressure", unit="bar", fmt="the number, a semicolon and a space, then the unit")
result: 23; bar
